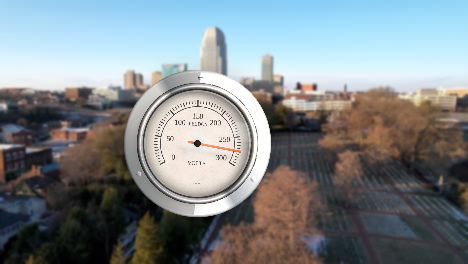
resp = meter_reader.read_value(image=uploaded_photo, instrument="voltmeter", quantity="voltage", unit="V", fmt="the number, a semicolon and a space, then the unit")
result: 275; V
